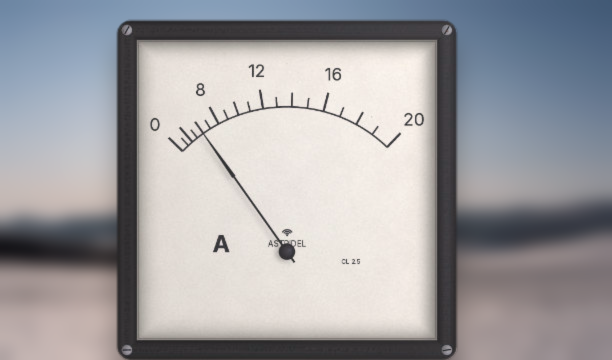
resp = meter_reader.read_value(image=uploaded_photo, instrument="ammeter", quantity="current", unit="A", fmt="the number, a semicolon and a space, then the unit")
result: 6; A
